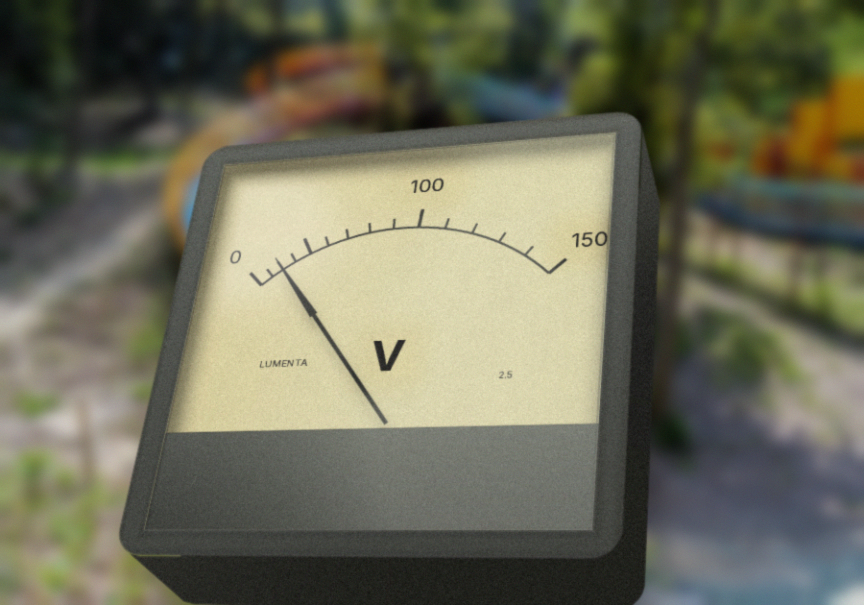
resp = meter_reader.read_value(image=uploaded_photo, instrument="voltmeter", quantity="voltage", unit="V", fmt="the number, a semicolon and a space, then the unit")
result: 30; V
